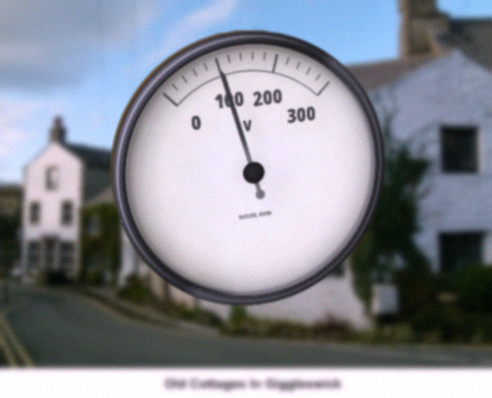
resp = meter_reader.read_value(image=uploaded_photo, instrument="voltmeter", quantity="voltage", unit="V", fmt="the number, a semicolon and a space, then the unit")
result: 100; V
